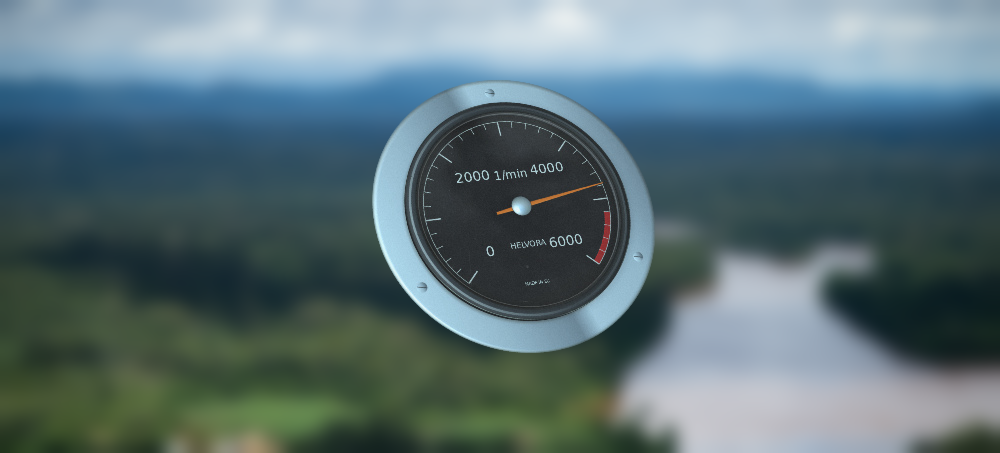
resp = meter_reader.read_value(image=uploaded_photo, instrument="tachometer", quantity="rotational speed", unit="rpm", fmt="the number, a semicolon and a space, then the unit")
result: 4800; rpm
